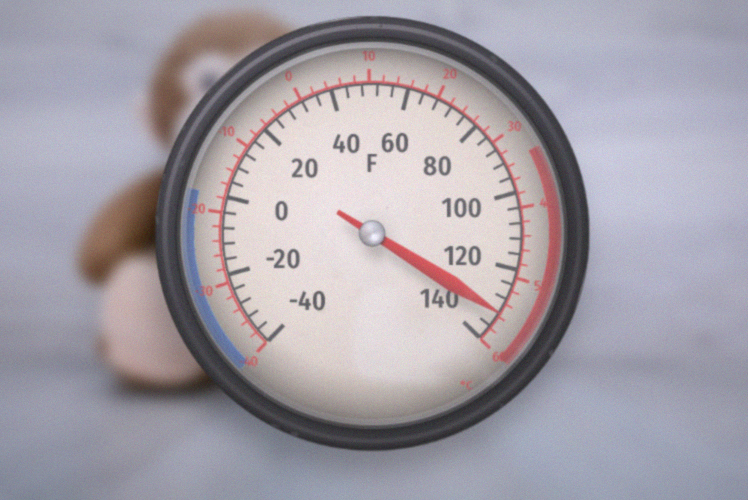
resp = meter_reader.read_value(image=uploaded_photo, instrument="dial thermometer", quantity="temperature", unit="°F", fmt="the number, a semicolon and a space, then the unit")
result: 132; °F
